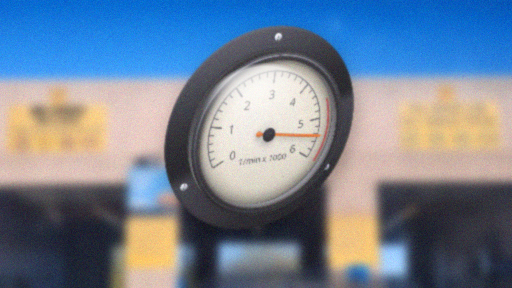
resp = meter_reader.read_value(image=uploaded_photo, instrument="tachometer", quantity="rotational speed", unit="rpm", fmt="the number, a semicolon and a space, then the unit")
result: 5400; rpm
